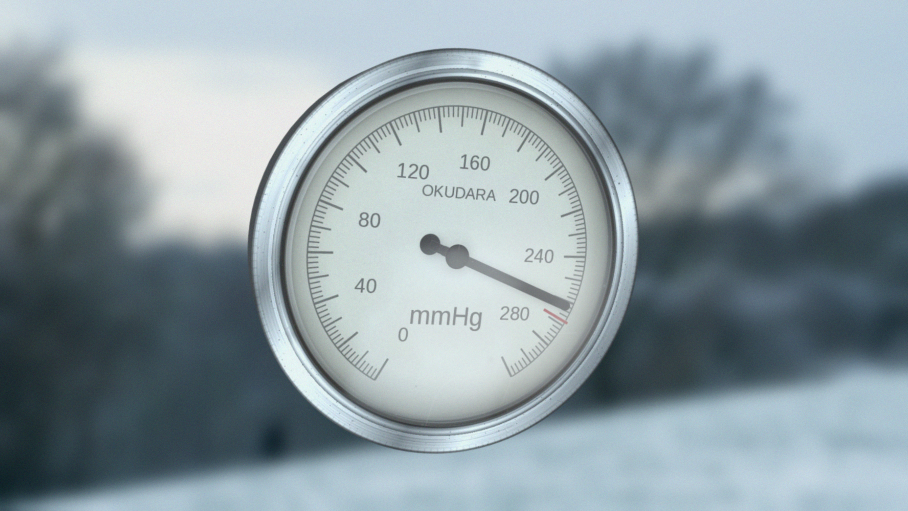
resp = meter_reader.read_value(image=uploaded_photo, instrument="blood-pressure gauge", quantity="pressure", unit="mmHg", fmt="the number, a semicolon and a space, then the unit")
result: 262; mmHg
